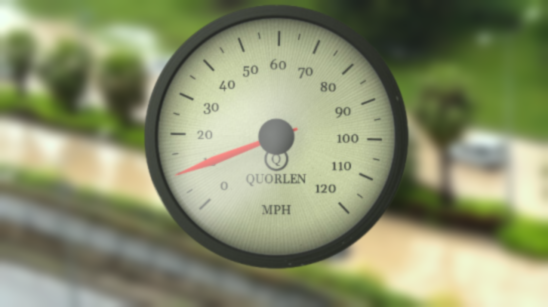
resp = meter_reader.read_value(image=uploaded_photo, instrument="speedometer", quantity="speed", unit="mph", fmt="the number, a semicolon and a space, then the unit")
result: 10; mph
